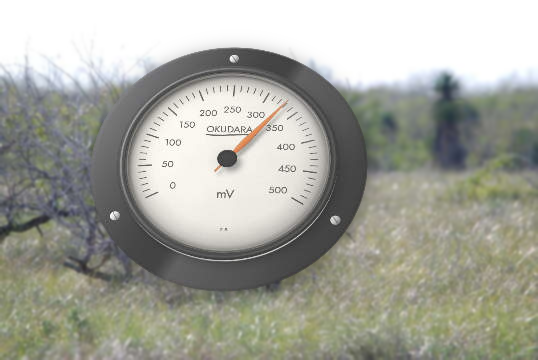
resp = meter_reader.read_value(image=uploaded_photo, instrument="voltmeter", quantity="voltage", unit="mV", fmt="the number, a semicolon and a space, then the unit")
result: 330; mV
